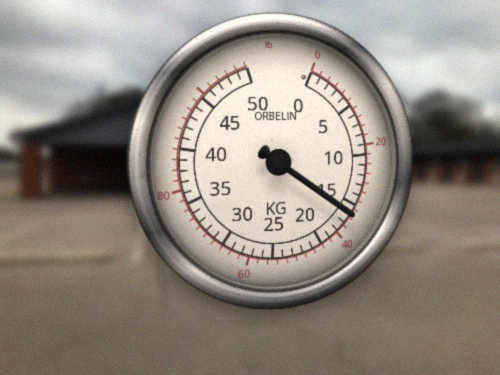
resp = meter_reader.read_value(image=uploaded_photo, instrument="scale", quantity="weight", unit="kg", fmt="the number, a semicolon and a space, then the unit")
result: 16; kg
